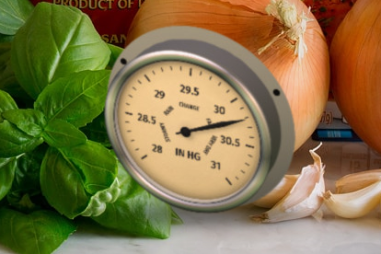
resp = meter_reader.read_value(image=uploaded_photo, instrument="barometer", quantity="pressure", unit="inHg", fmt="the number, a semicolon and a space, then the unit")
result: 30.2; inHg
